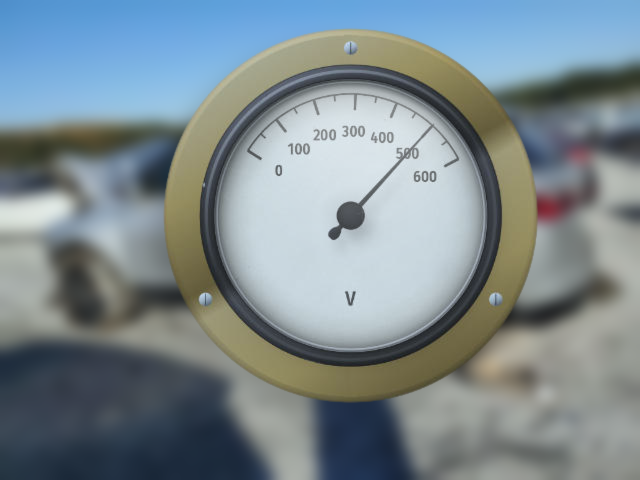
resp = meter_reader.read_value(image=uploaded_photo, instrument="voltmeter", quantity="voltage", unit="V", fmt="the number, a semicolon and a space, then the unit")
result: 500; V
